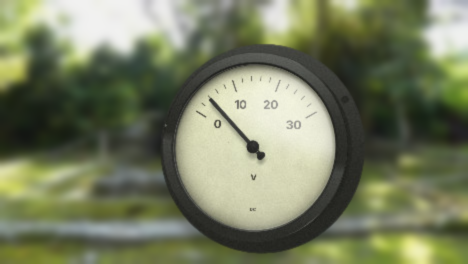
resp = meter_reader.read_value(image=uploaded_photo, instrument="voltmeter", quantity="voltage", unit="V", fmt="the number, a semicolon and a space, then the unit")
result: 4; V
